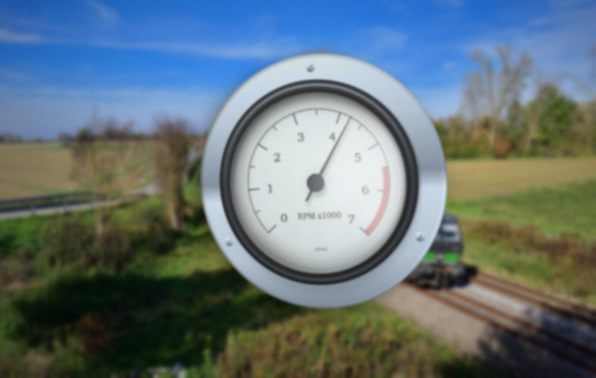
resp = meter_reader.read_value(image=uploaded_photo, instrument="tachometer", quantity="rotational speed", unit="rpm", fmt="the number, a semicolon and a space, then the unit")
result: 4250; rpm
